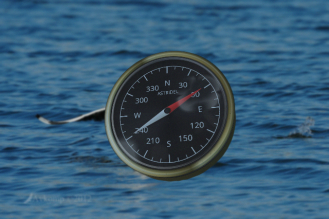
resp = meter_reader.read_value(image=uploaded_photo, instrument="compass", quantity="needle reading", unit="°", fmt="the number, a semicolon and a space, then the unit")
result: 60; °
